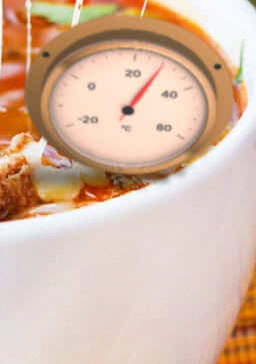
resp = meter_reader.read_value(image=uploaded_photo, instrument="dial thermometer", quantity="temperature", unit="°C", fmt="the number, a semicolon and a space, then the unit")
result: 28; °C
